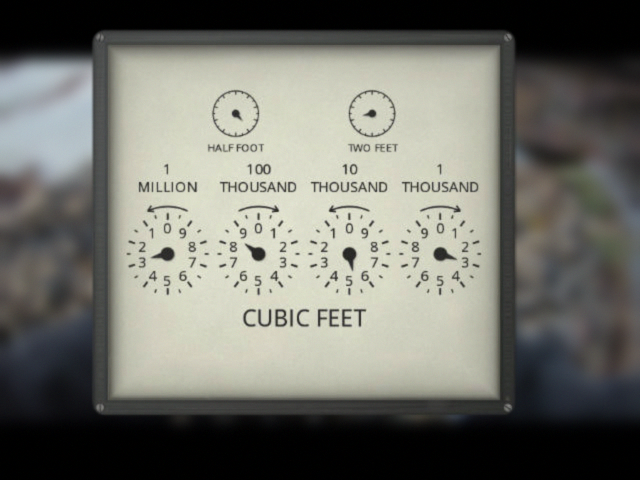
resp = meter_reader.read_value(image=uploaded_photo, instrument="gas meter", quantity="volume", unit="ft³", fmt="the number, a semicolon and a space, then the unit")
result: 285300; ft³
